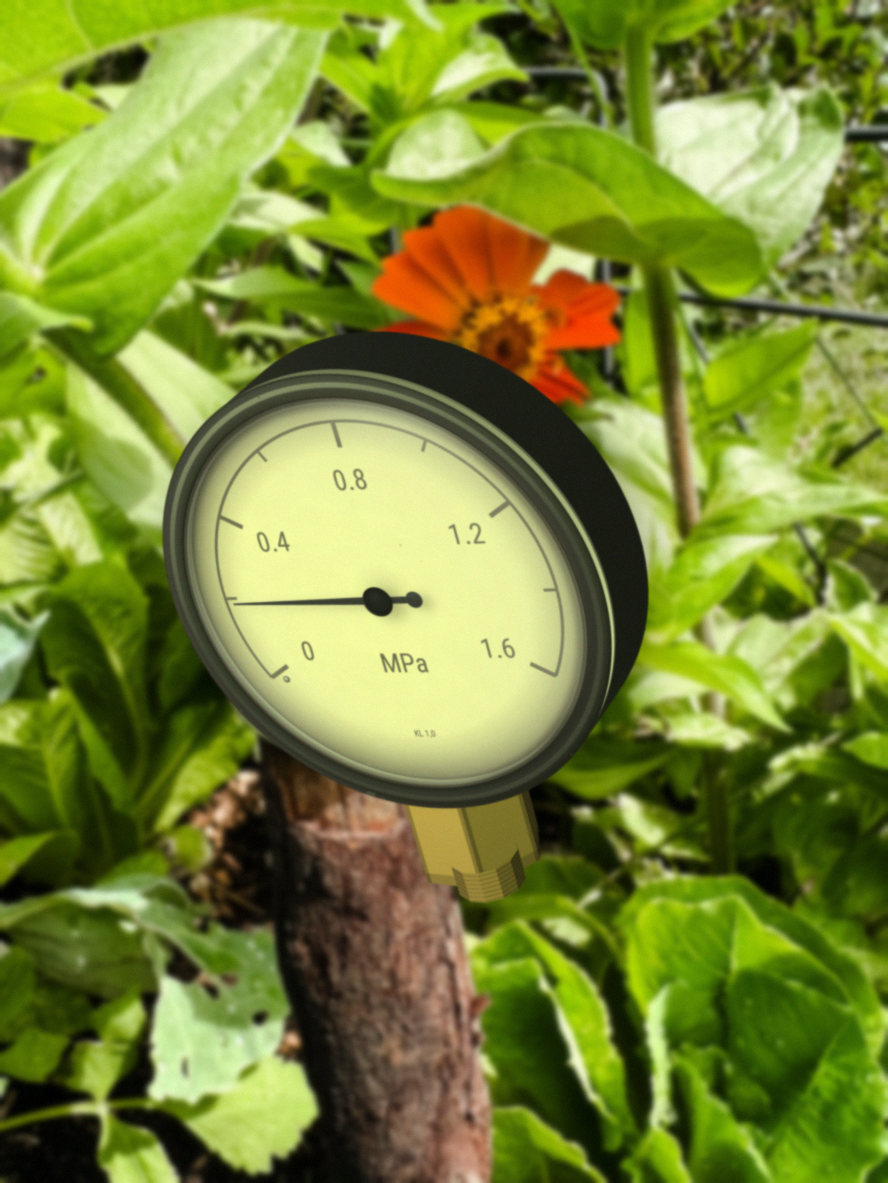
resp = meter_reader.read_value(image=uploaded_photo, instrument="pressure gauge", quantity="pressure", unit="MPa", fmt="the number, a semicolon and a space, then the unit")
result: 0.2; MPa
